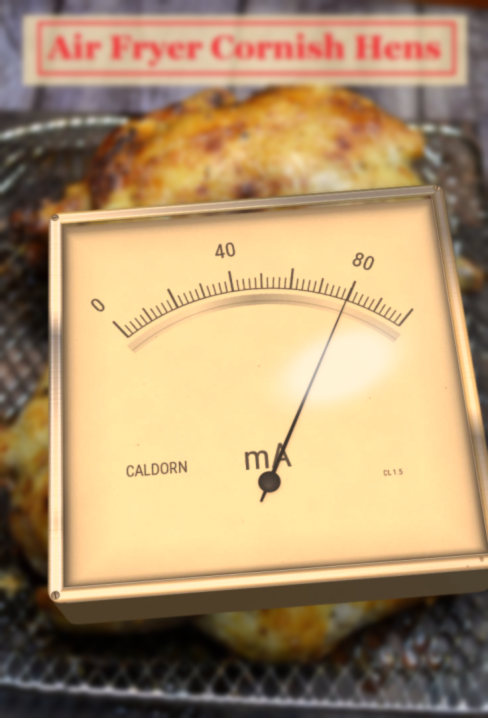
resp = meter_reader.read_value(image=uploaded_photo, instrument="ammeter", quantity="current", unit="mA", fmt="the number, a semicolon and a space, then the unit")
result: 80; mA
